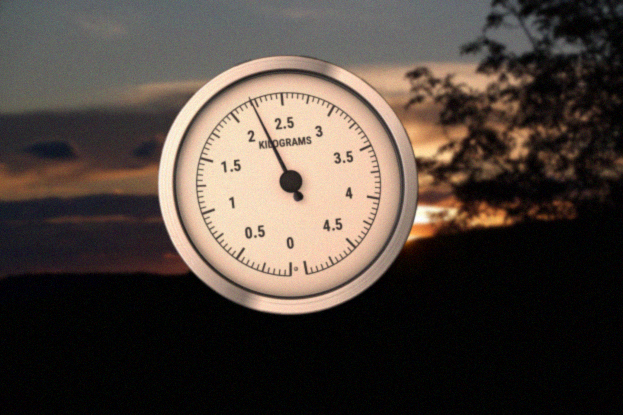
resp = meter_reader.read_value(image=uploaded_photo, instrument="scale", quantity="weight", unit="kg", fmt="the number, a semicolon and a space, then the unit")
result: 2.2; kg
